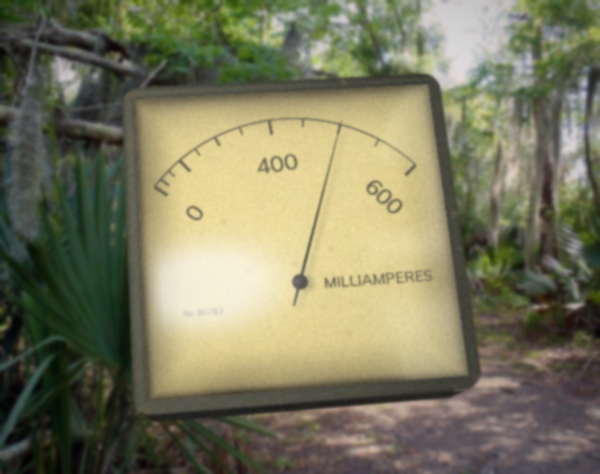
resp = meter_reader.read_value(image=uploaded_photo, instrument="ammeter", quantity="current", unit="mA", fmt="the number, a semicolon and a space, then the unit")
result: 500; mA
